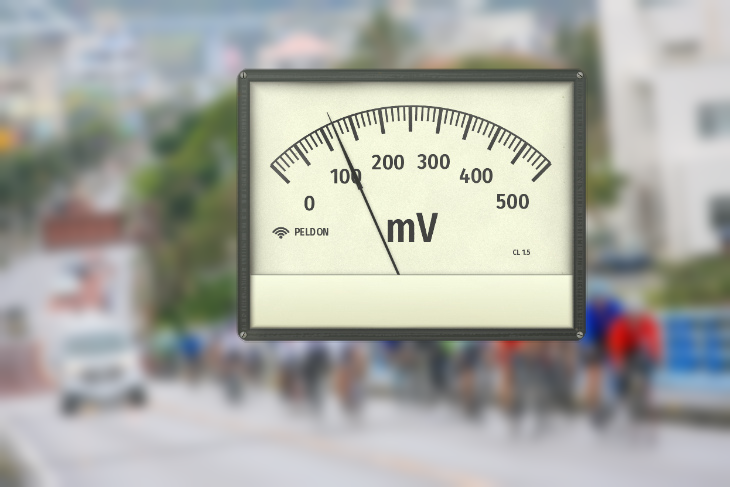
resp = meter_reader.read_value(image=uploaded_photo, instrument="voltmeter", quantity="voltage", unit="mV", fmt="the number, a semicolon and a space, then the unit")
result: 120; mV
